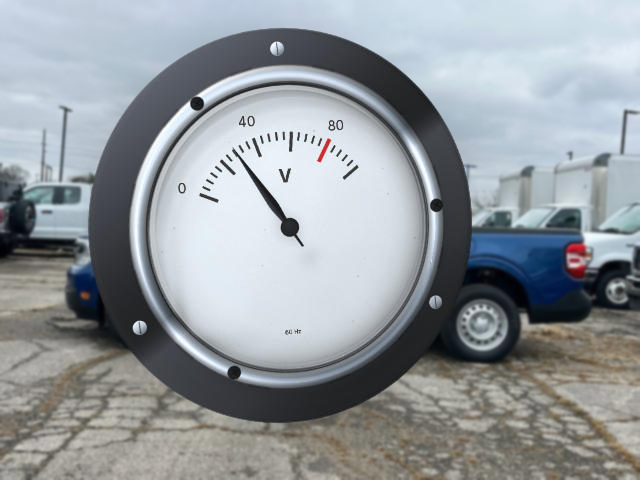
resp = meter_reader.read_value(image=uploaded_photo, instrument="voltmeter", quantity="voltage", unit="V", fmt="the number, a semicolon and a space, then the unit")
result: 28; V
